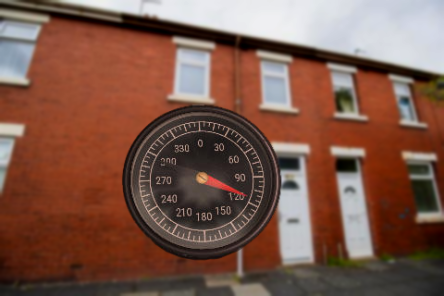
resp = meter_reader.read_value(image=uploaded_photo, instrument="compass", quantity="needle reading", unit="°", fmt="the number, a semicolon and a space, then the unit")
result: 115; °
